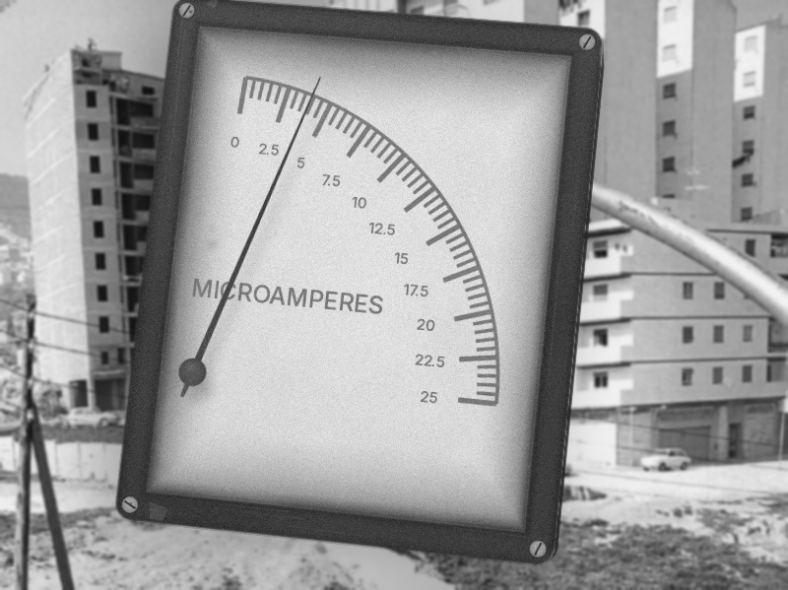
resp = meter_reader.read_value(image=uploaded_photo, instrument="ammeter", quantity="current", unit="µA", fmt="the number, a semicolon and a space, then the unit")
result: 4; µA
